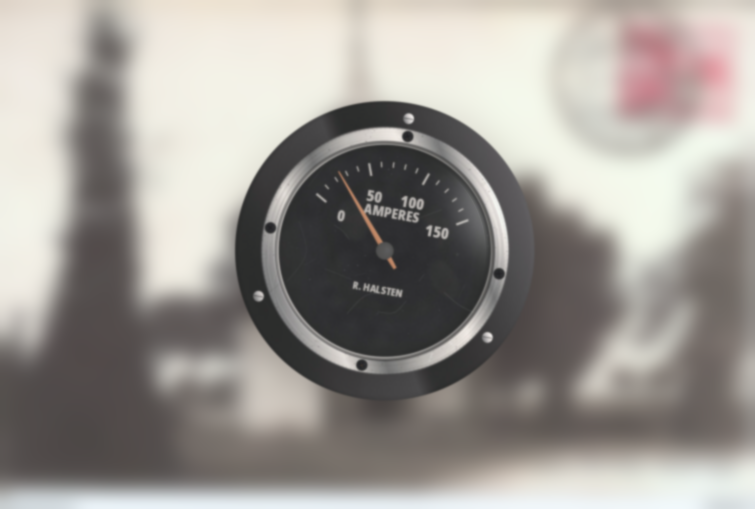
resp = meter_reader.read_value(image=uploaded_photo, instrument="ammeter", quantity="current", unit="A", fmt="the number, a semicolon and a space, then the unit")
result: 25; A
